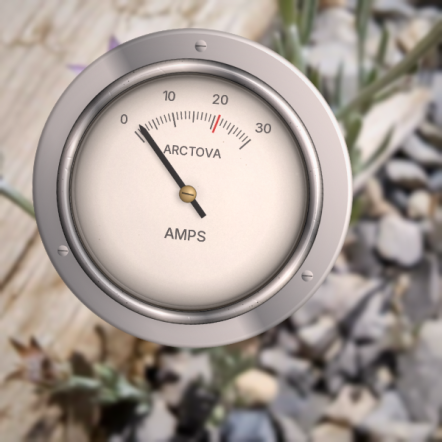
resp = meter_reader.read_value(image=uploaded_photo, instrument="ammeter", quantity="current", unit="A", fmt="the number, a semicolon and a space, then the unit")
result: 2; A
